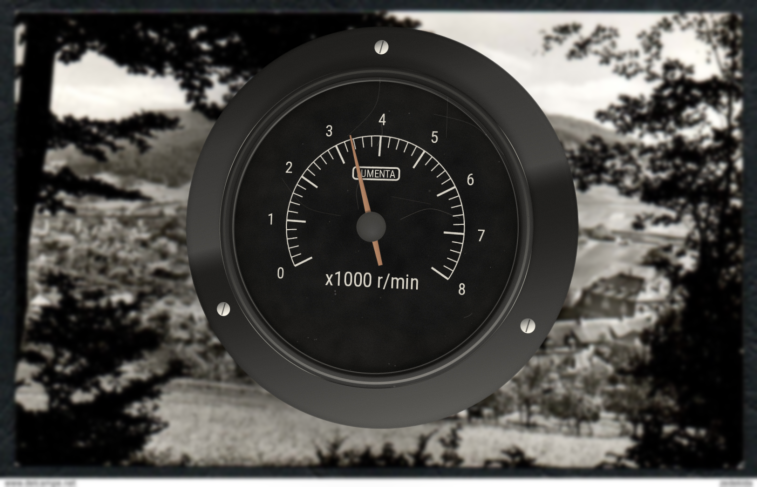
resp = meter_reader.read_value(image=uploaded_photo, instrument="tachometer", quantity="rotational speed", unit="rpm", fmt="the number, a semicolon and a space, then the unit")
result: 3400; rpm
